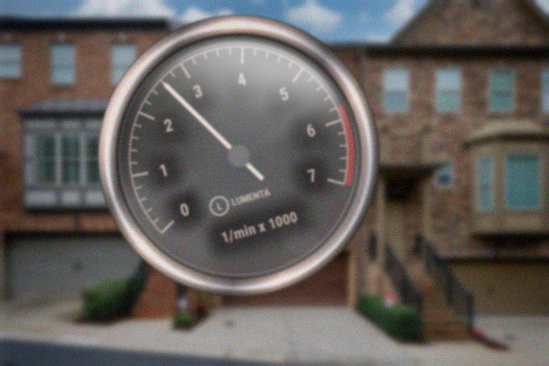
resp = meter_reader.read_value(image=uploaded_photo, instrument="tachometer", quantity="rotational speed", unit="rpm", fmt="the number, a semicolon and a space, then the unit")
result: 2600; rpm
